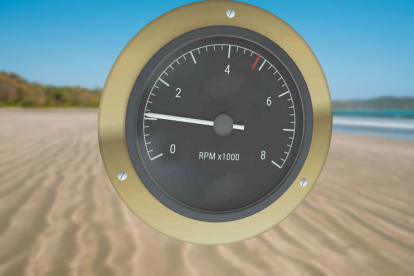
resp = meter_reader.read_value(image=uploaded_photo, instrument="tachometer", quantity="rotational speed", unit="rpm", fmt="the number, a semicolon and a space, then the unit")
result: 1100; rpm
